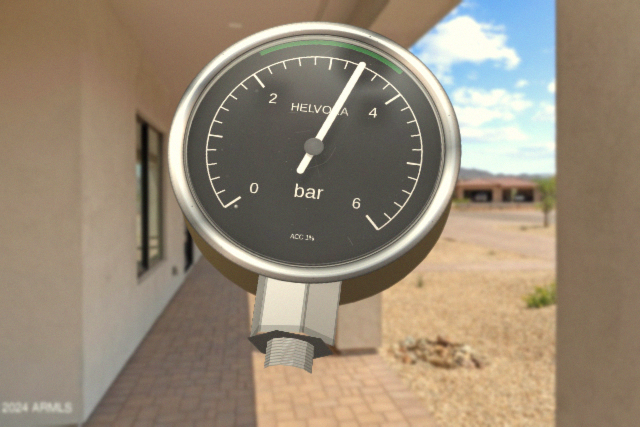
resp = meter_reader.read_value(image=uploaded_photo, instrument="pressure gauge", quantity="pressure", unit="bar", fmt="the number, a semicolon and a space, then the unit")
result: 3.4; bar
